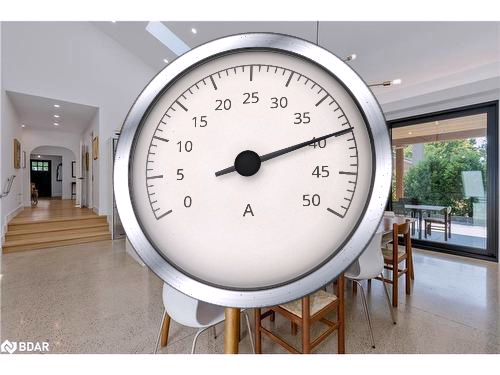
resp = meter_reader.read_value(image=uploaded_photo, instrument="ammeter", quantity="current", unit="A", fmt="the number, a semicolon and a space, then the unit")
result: 40; A
